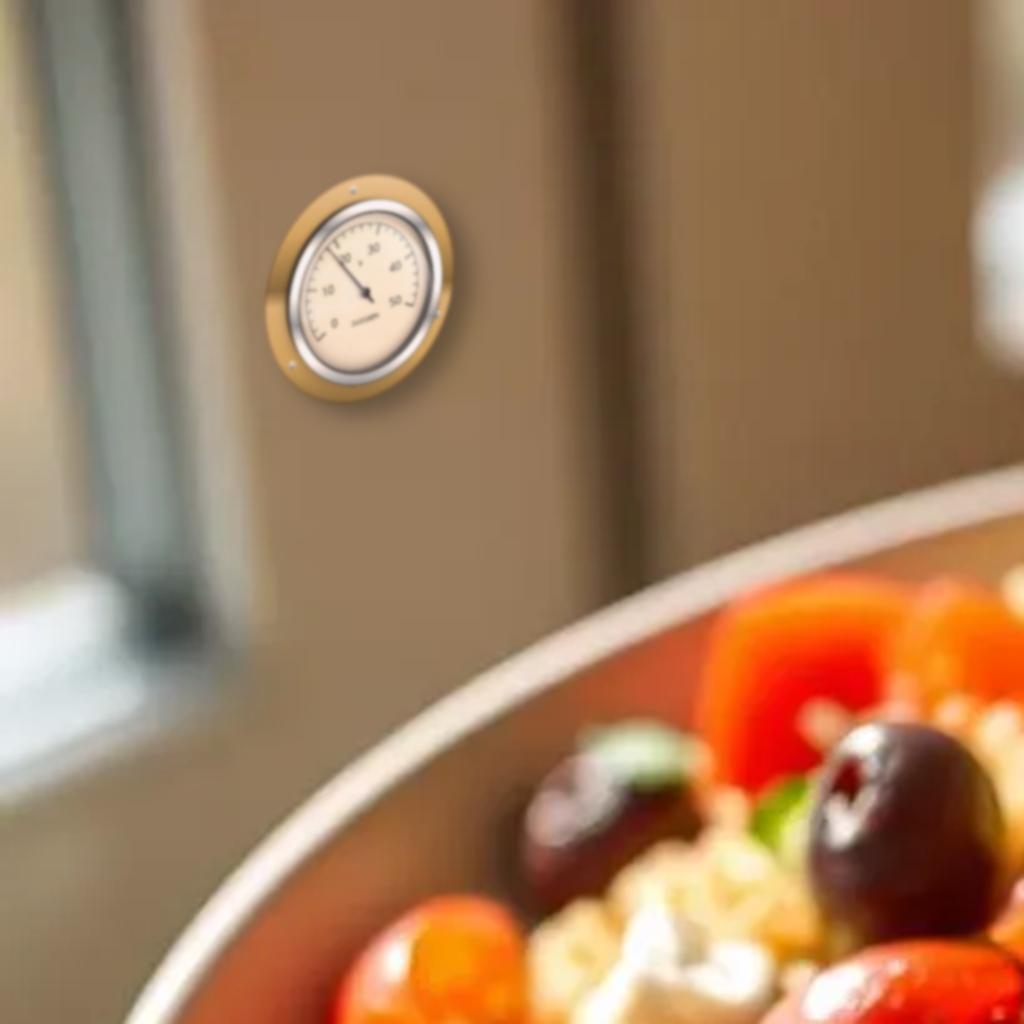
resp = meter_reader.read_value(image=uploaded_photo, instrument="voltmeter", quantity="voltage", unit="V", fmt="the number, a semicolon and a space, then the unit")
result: 18; V
